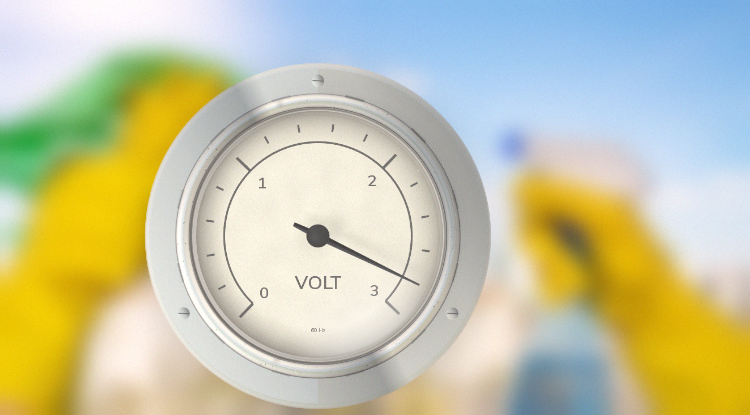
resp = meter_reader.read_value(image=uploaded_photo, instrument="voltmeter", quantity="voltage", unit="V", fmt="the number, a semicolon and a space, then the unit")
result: 2.8; V
